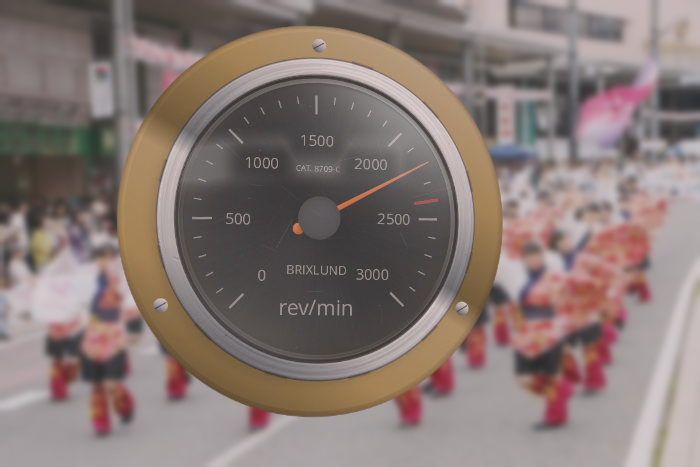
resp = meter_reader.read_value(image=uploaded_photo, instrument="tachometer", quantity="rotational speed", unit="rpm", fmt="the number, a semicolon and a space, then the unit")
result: 2200; rpm
